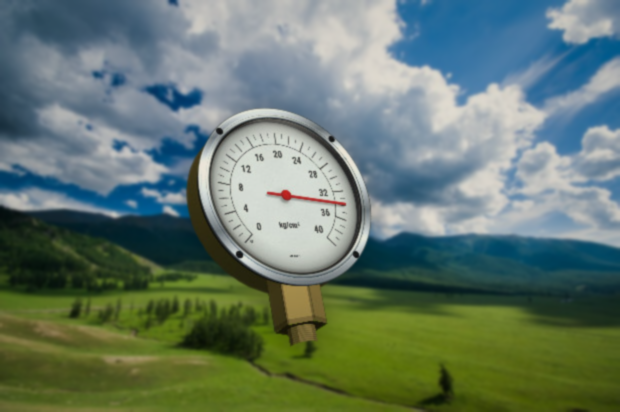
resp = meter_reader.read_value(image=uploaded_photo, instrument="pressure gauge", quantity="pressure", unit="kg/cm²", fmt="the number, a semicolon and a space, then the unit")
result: 34; kg/cm²
